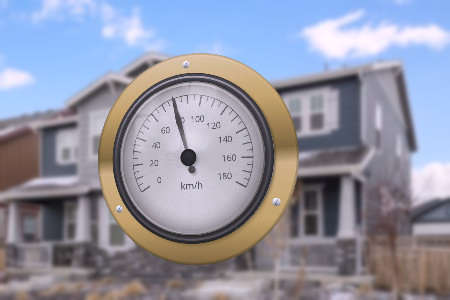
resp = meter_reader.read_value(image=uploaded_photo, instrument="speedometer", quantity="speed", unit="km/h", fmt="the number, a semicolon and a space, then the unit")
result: 80; km/h
